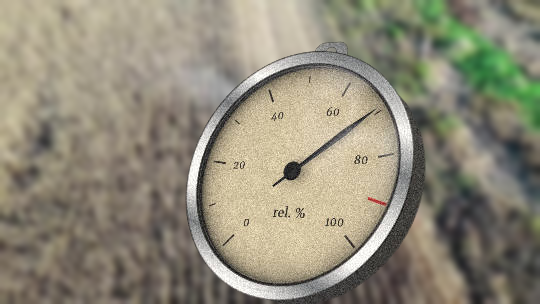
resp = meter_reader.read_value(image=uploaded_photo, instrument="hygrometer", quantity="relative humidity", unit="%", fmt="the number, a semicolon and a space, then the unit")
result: 70; %
